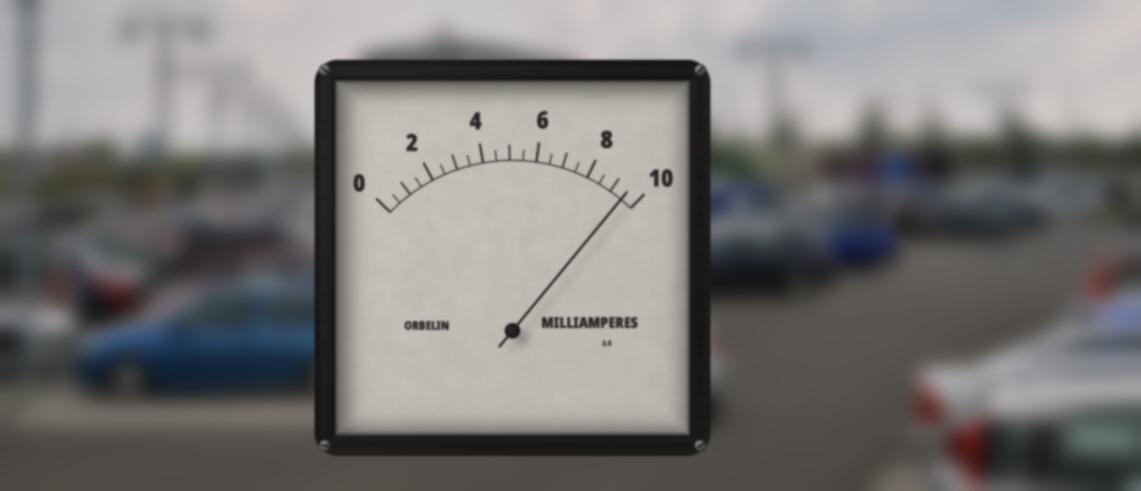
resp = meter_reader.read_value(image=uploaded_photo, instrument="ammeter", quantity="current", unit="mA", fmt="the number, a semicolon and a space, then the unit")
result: 9.5; mA
